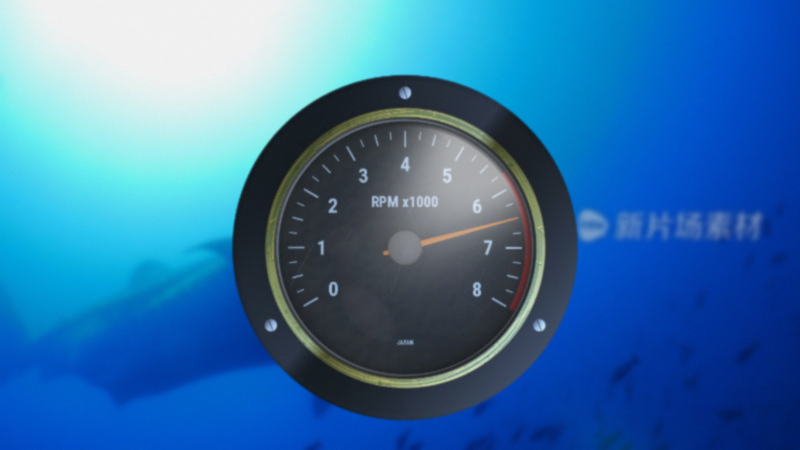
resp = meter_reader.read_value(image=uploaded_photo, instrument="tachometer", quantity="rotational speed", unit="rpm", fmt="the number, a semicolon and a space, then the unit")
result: 6500; rpm
